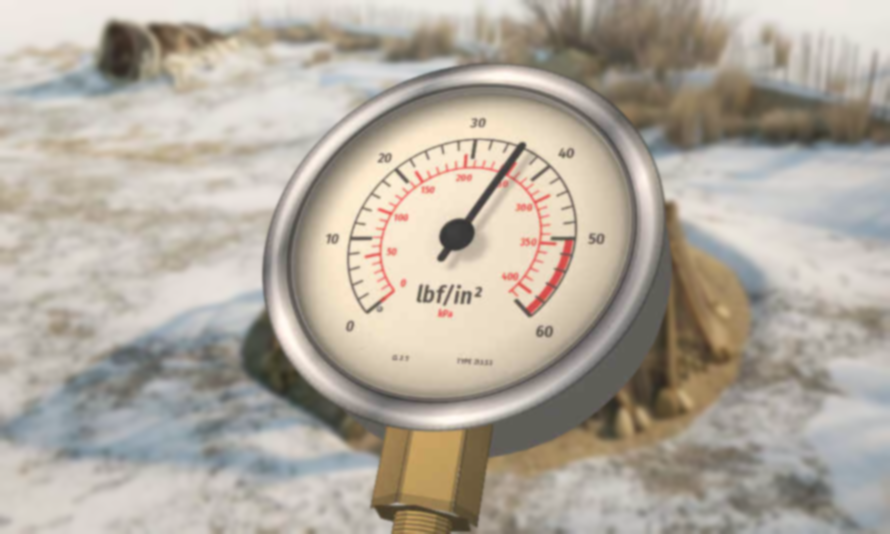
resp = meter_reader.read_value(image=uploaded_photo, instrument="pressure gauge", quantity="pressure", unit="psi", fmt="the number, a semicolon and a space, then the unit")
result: 36; psi
